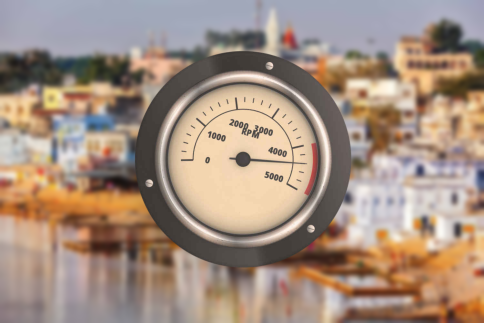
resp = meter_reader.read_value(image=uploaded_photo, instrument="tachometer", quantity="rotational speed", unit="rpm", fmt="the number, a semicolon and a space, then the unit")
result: 4400; rpm
